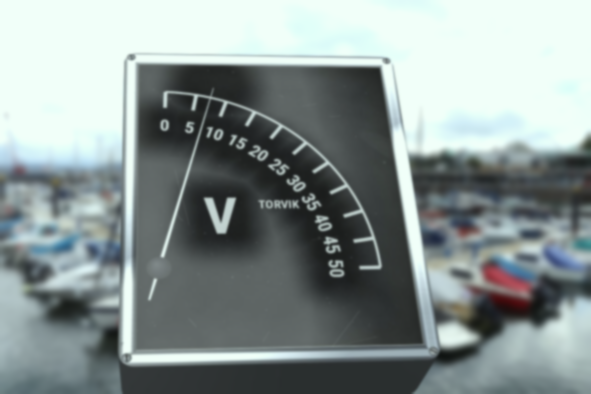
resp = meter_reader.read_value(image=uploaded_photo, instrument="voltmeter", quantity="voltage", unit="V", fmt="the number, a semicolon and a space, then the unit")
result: 7.5; V
